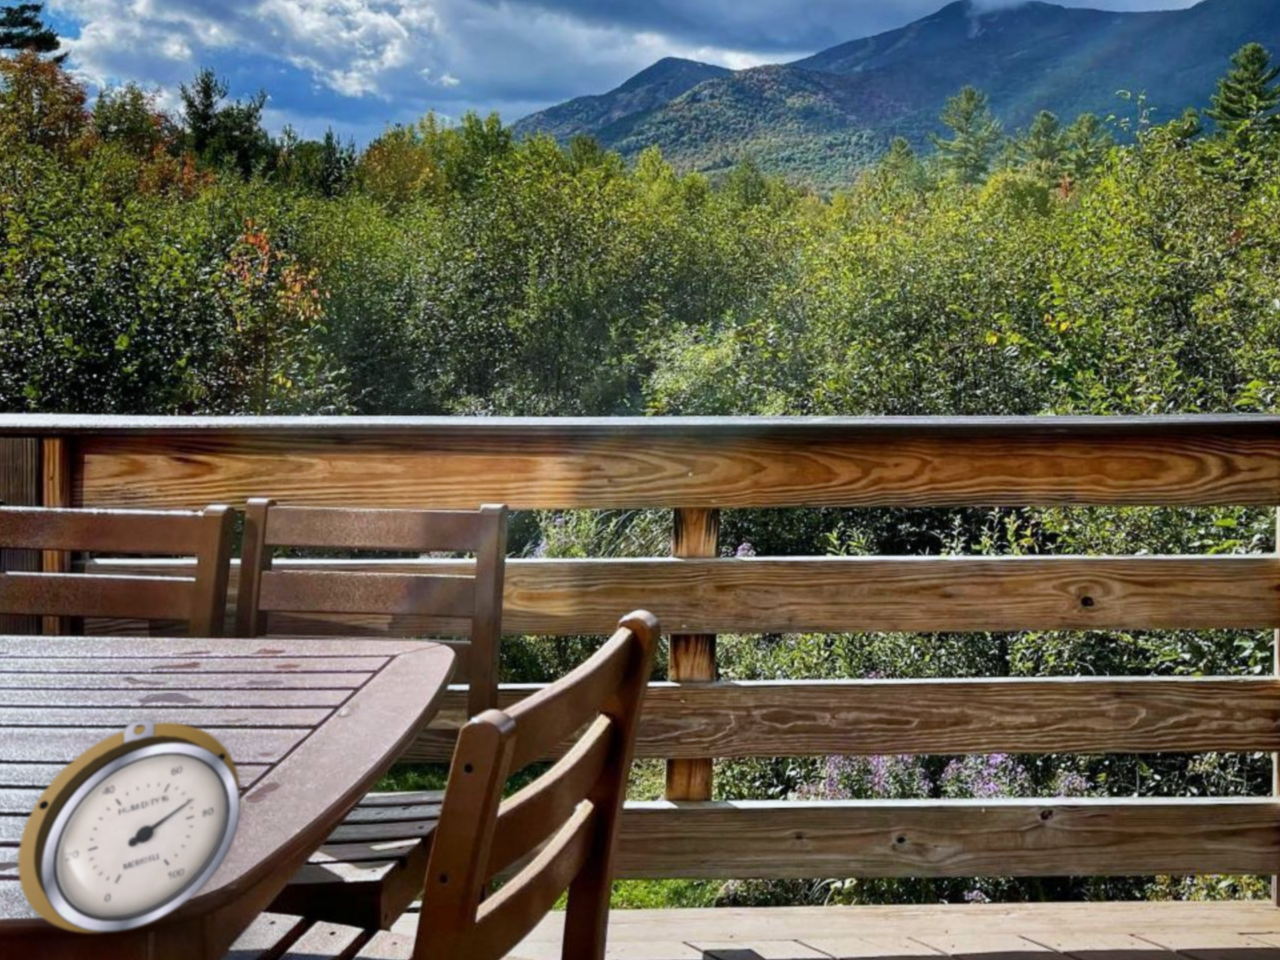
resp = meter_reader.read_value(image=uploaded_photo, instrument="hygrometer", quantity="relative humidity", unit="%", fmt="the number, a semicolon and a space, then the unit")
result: 72; %
